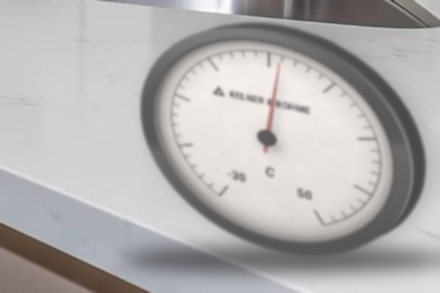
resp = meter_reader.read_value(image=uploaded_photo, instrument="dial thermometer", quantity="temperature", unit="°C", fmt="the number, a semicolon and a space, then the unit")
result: 12; °C
